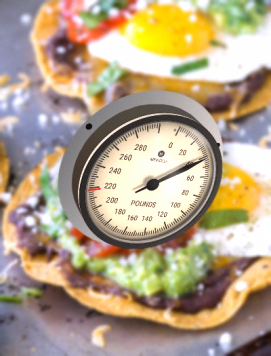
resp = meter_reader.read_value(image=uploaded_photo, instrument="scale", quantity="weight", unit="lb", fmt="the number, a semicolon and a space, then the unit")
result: 40; lb
